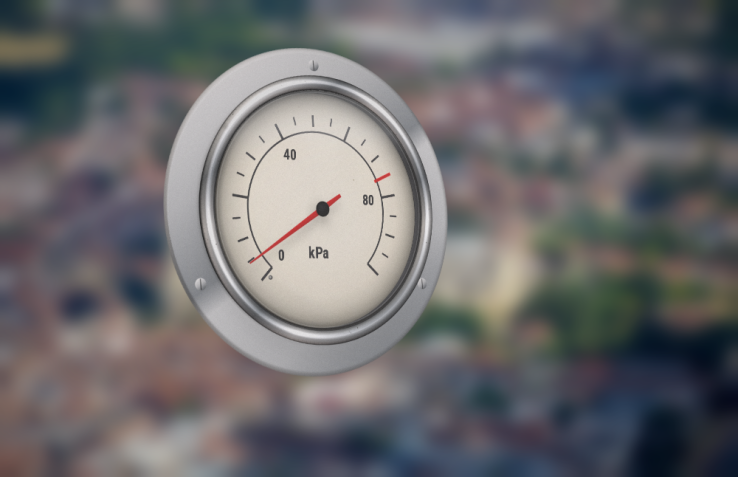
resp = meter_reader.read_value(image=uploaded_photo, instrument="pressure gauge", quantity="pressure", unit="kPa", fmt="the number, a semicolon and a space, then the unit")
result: 5; kPa
